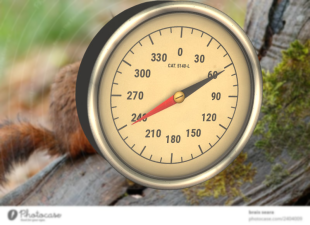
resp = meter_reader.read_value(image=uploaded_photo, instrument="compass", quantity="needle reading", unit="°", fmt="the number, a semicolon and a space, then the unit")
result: 240; °
